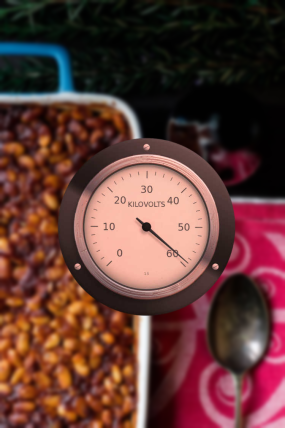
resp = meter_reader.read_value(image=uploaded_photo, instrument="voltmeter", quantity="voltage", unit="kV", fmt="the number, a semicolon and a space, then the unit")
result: 59; kV
